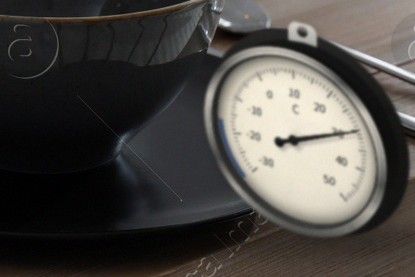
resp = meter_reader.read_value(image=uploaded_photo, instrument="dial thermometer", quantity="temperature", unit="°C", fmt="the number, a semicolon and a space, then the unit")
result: 30; °C
